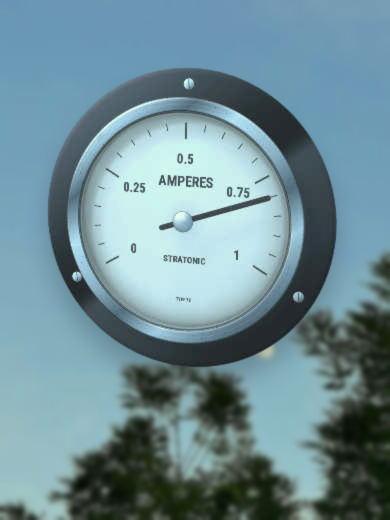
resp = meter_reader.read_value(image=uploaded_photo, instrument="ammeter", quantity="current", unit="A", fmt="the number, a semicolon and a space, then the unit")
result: 0.8; A
